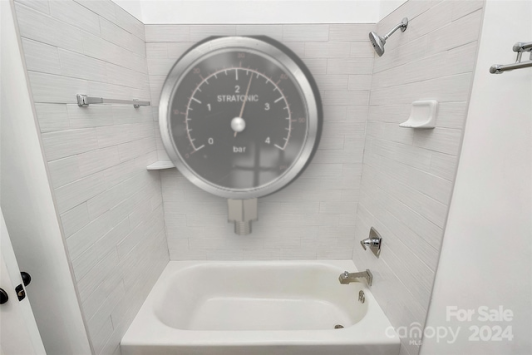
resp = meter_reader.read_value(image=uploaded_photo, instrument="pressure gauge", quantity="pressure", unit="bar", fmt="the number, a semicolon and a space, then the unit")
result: 2.3; bar
